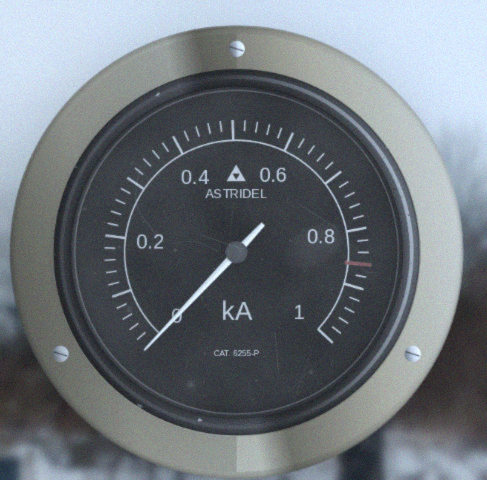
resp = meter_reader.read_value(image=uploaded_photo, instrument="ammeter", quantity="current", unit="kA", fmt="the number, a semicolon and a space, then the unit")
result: 0; kA
